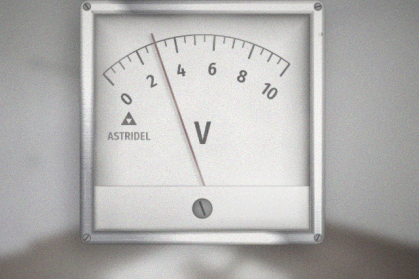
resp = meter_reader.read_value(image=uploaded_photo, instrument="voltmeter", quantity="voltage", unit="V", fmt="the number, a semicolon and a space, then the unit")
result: 3; V
